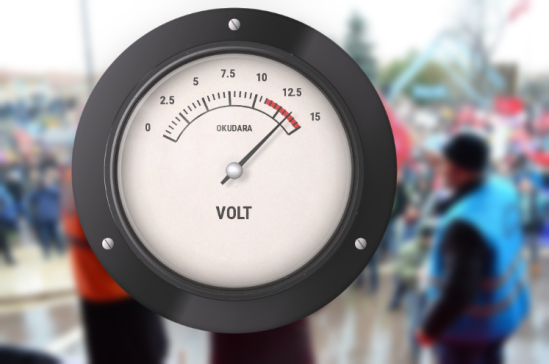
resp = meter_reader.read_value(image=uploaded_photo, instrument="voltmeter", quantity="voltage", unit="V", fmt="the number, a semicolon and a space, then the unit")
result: 13.5; V
